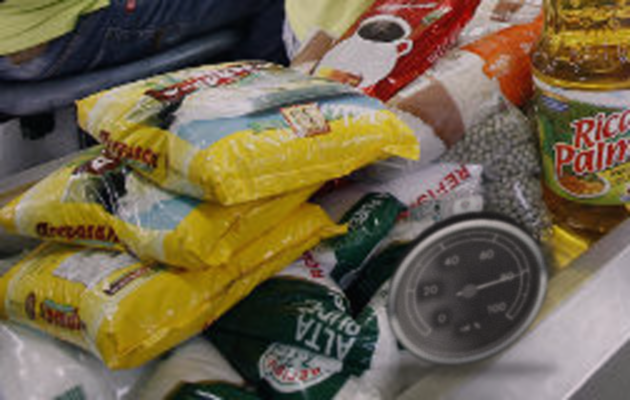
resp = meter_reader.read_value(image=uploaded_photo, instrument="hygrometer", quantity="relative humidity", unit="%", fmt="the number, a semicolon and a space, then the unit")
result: 80; %
